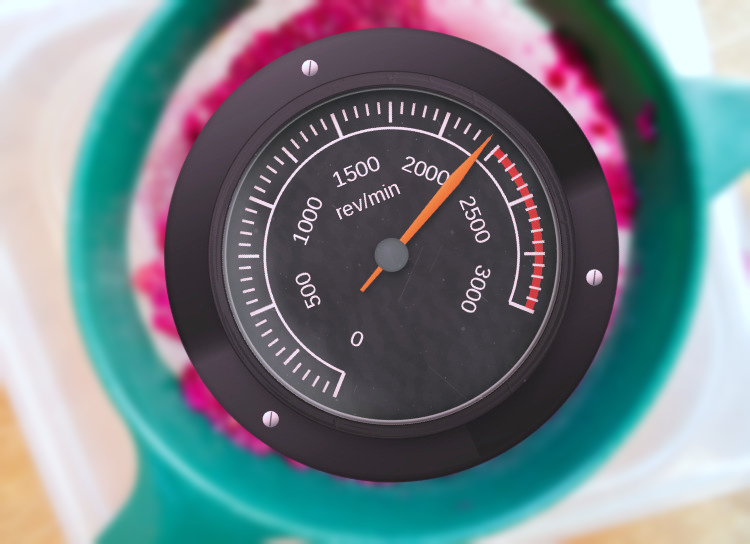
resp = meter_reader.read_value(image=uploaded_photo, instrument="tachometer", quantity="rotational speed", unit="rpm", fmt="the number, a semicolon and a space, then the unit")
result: 2200; rpm
